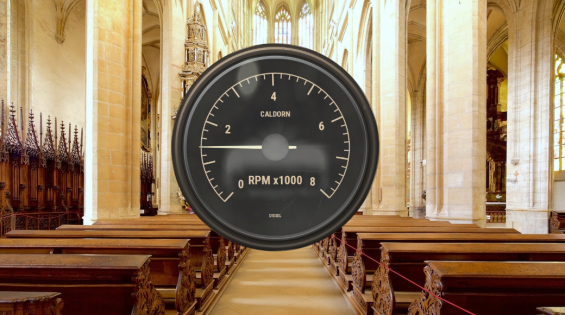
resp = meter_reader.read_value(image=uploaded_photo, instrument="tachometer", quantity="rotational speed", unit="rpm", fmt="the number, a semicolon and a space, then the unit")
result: 1400; rpm
